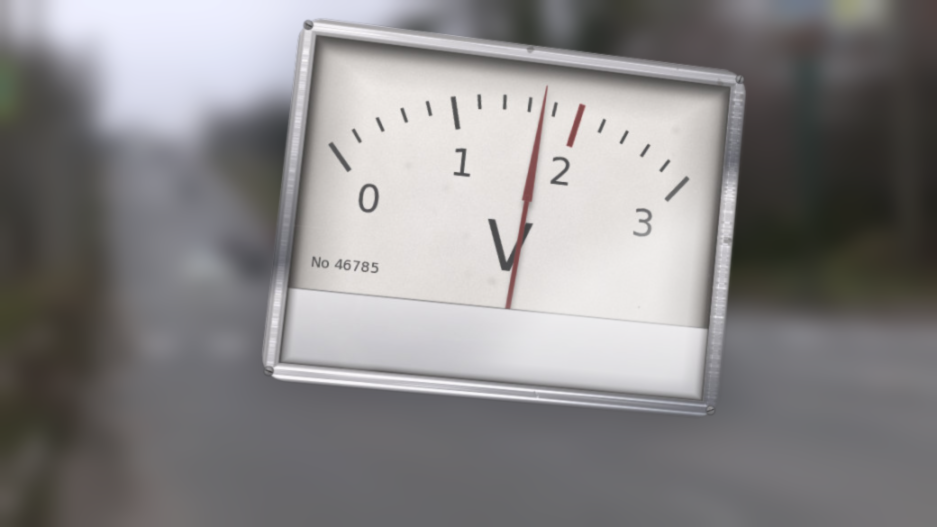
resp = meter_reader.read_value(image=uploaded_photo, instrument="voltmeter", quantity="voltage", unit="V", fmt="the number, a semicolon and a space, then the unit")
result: 1.7; V
